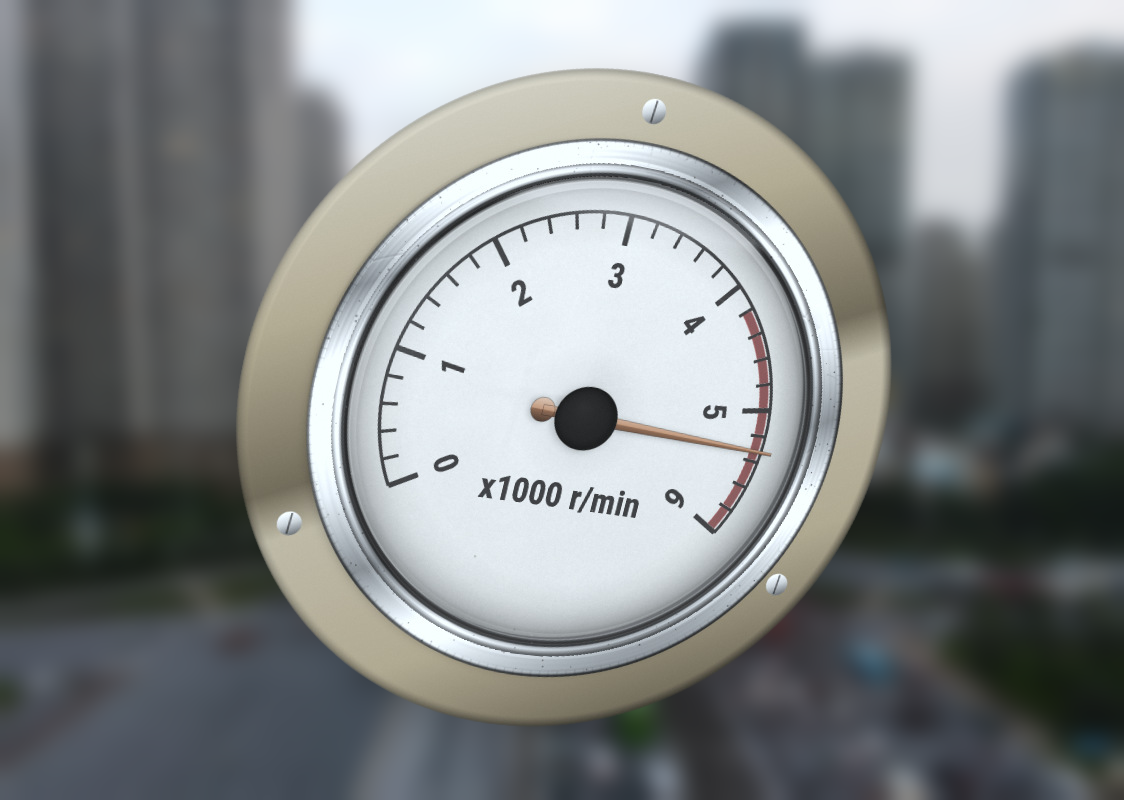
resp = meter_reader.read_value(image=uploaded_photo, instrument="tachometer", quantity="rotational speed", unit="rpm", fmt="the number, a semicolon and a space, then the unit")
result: 5300; rpm
